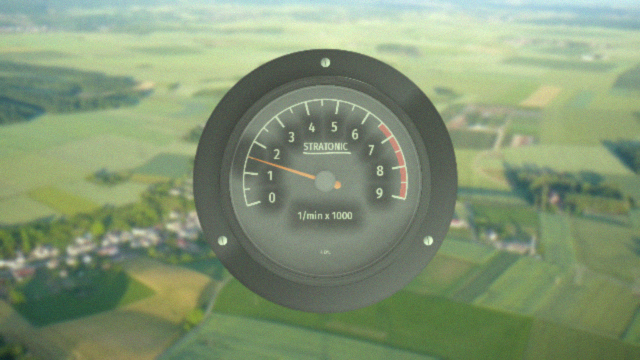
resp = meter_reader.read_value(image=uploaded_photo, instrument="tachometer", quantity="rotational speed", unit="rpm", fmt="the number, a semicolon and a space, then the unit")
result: 1500; rpm
